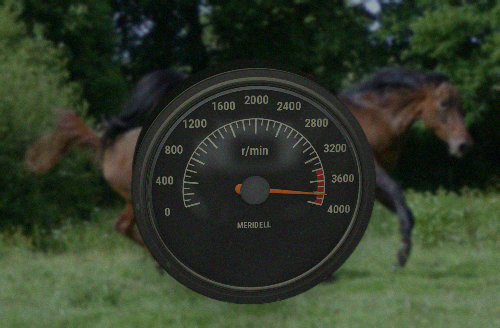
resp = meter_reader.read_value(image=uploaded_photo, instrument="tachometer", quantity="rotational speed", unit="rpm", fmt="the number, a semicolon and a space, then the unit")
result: 3800; rpm
